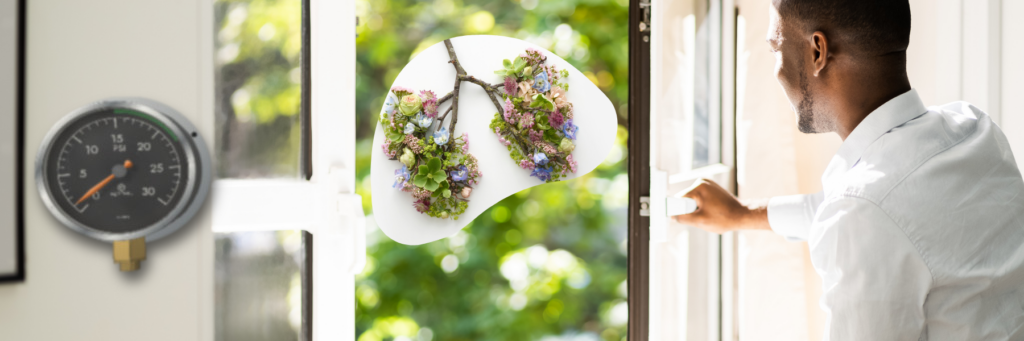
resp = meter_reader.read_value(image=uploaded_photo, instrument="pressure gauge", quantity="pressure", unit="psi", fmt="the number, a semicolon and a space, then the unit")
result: 1; psi
